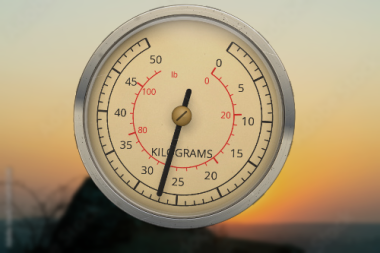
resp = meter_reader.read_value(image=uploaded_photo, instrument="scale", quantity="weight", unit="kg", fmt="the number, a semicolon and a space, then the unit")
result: 27; kg
